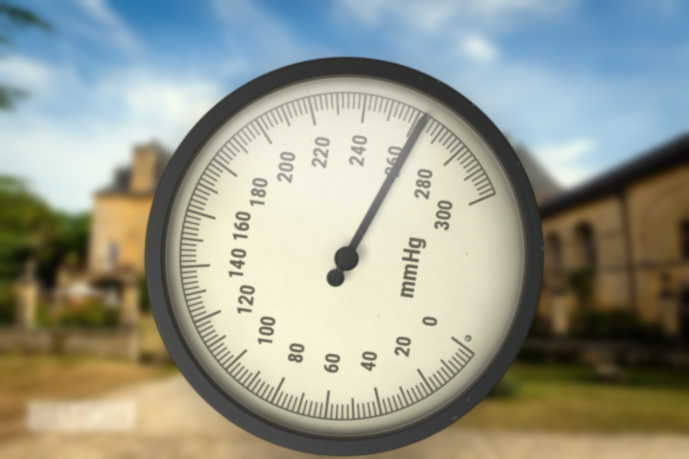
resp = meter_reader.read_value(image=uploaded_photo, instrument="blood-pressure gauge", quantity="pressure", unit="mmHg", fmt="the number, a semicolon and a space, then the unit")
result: 262; mmHg
